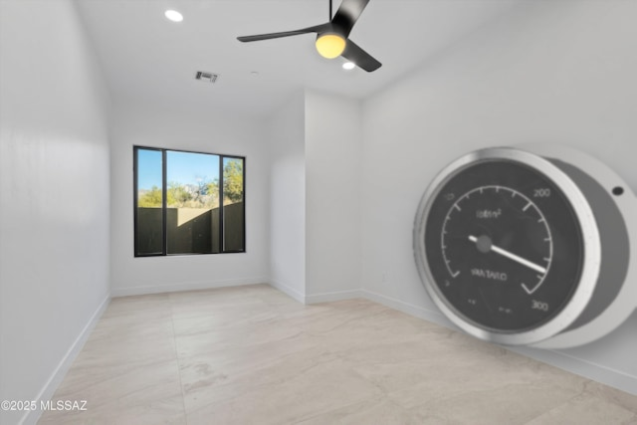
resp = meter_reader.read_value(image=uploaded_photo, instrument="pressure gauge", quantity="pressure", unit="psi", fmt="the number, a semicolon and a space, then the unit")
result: 270; psi
